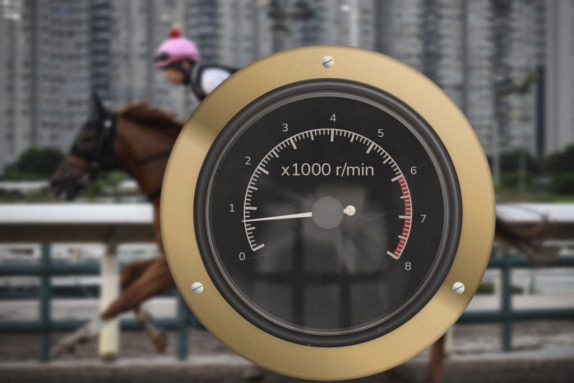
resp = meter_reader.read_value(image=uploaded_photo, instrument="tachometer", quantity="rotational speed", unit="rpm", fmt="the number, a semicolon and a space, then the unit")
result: 700; rpm
